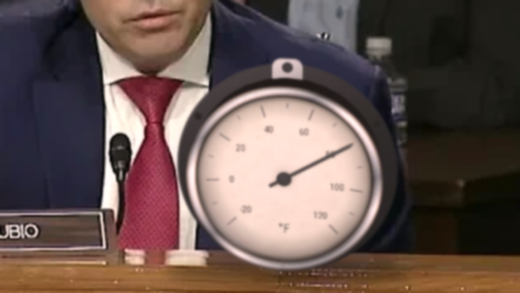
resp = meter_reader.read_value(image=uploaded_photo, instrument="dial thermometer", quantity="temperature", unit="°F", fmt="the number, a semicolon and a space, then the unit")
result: 80; °F
